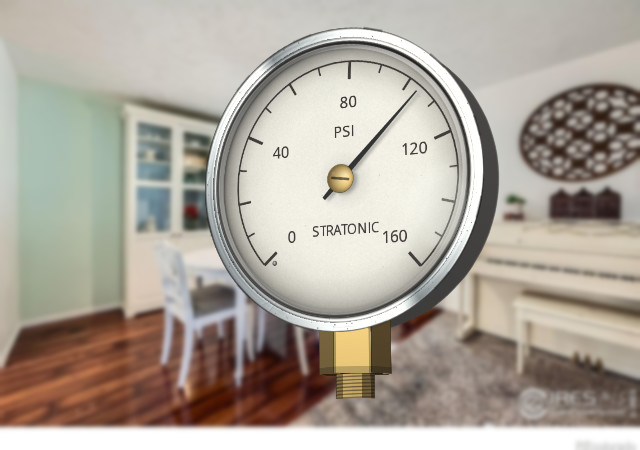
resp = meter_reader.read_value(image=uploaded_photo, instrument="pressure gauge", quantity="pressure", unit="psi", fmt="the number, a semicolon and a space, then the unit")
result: 105; psi
